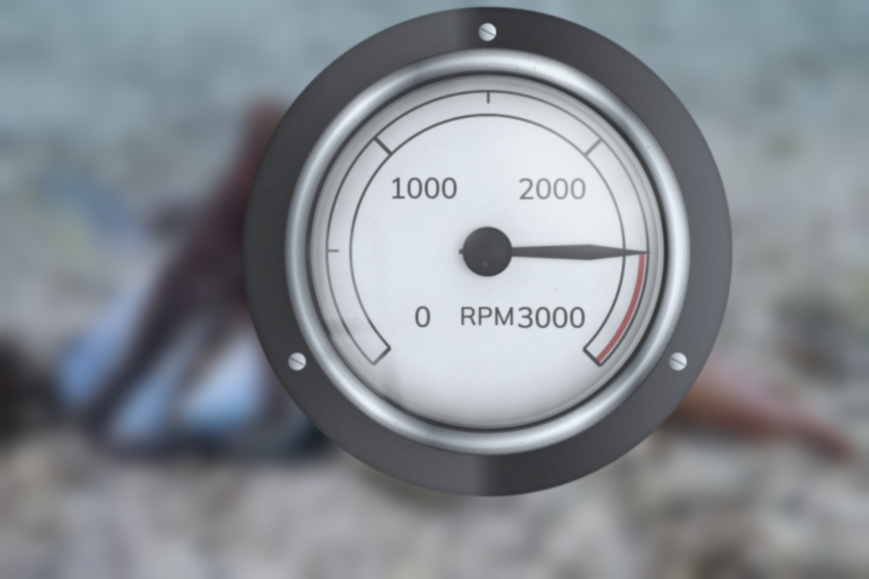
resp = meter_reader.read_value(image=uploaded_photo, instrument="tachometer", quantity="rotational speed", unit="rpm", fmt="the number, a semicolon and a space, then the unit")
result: 2500; rpm
